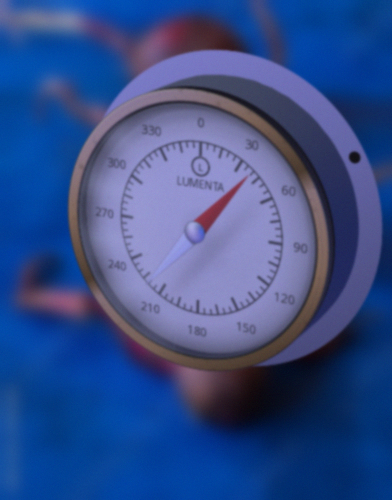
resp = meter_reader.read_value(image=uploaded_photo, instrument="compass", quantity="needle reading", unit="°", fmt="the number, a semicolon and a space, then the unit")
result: 40; °
